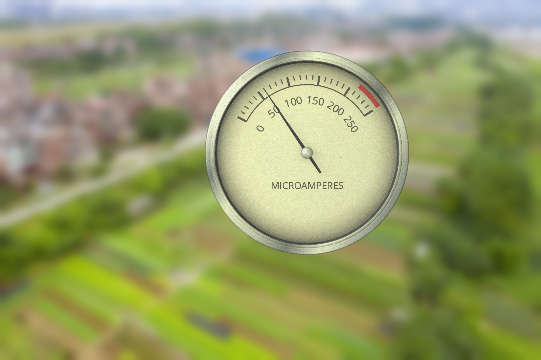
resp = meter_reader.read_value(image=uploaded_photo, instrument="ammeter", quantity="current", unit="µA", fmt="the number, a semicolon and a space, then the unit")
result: 60; µA
